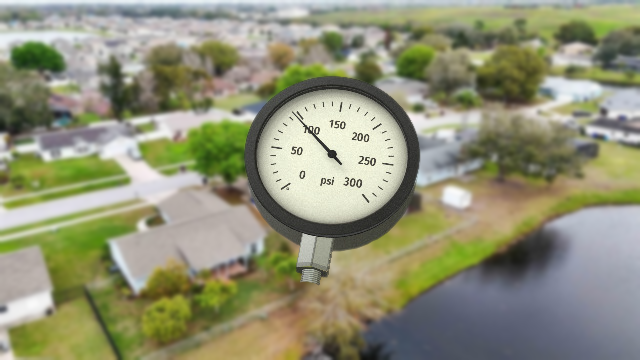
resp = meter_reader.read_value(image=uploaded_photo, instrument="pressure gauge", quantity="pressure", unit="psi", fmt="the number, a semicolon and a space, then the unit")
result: 95; psi
